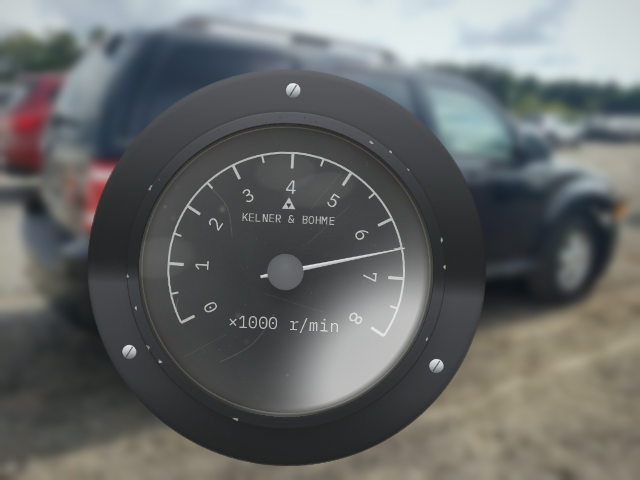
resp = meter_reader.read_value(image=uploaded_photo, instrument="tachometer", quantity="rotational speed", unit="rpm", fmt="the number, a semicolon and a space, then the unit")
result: 6500; rpm
